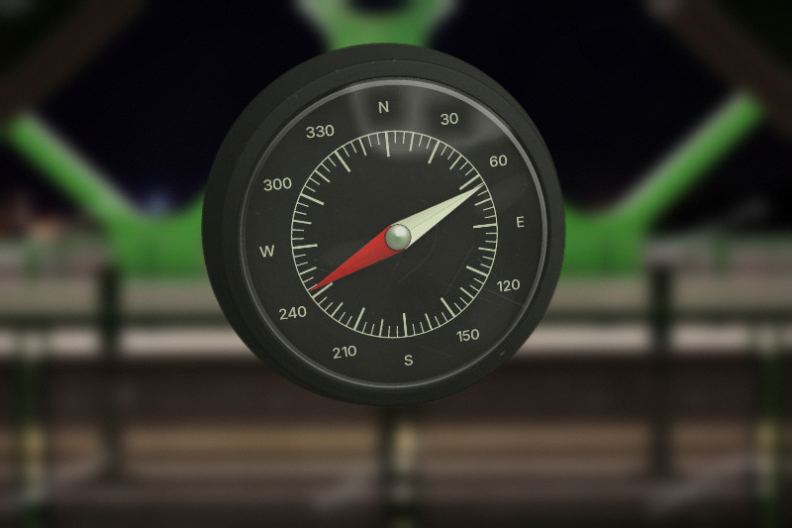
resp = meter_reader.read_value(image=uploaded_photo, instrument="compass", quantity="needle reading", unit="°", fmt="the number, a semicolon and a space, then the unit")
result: 245; °
